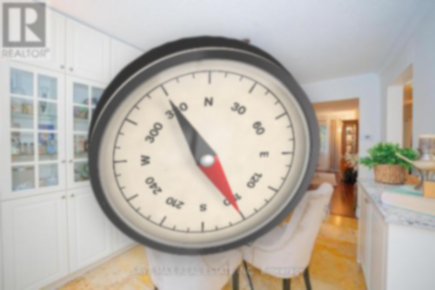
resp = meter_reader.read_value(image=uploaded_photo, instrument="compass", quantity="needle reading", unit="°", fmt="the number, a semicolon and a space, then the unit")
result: 150; °
